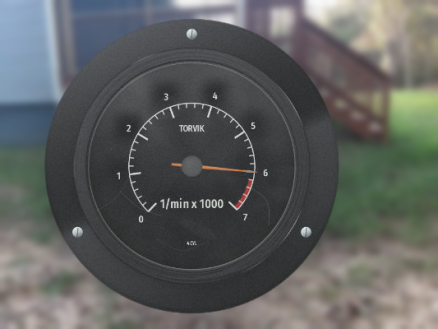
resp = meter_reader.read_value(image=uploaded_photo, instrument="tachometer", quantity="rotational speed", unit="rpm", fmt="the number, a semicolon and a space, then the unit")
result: 6000; rpm
